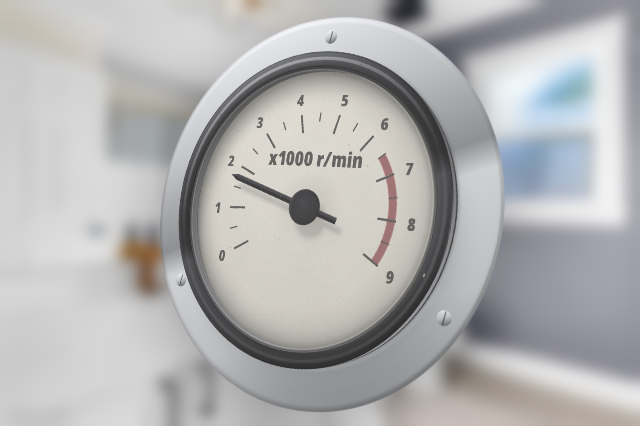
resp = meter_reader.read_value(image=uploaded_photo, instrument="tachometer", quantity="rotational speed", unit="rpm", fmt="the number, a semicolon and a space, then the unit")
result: 1750; rpm
